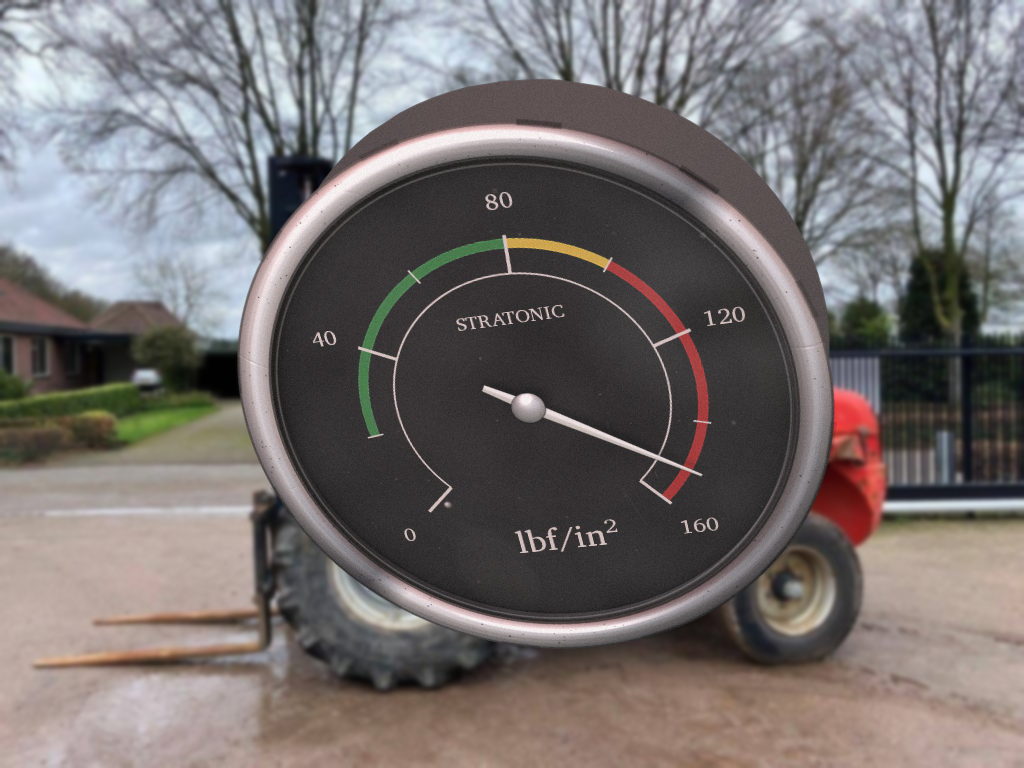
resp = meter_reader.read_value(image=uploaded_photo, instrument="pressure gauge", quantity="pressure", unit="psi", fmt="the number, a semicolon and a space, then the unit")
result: 150; psi
